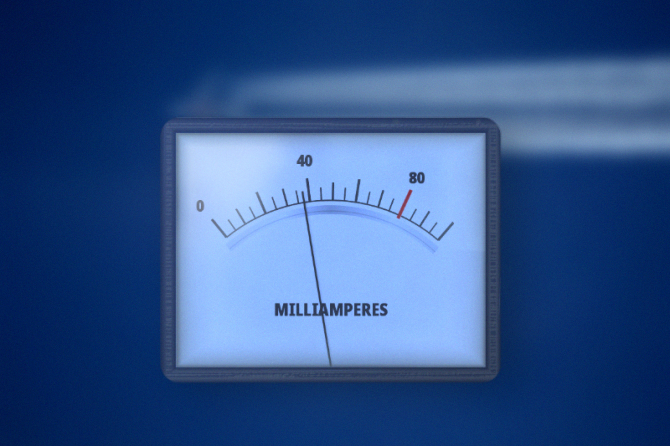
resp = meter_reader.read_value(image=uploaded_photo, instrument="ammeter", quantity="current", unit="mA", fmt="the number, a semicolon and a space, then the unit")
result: 37.5; mA
